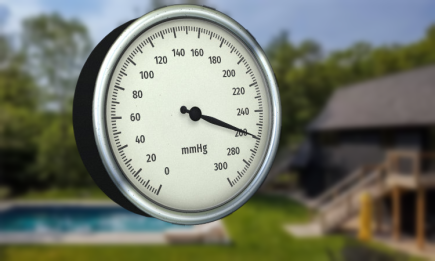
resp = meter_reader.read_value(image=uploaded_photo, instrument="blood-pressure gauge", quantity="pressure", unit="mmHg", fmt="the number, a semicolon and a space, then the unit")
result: 260; mmHg
